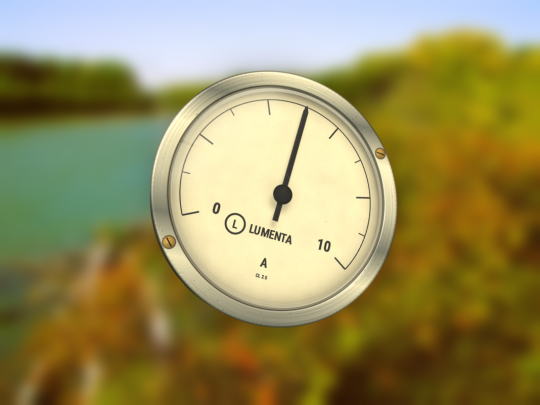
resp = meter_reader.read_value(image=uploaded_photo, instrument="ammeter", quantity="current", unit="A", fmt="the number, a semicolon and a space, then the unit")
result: 5; A
